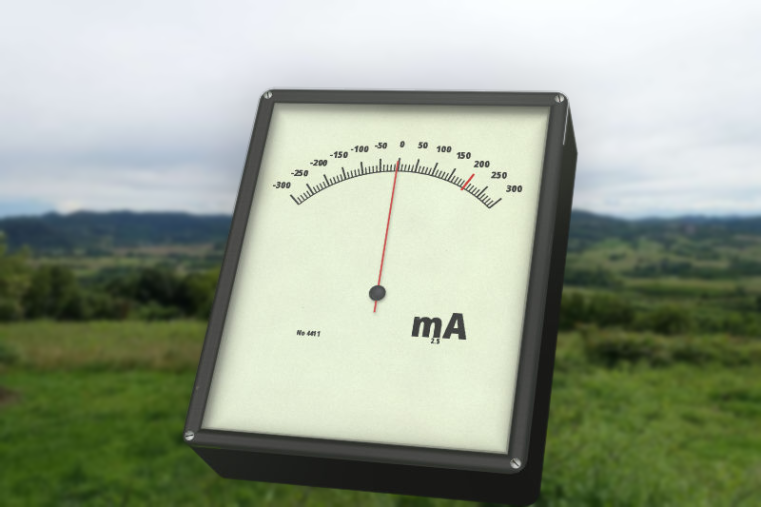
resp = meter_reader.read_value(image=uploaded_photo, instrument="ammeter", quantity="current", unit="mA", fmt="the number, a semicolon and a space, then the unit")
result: 0; mA
